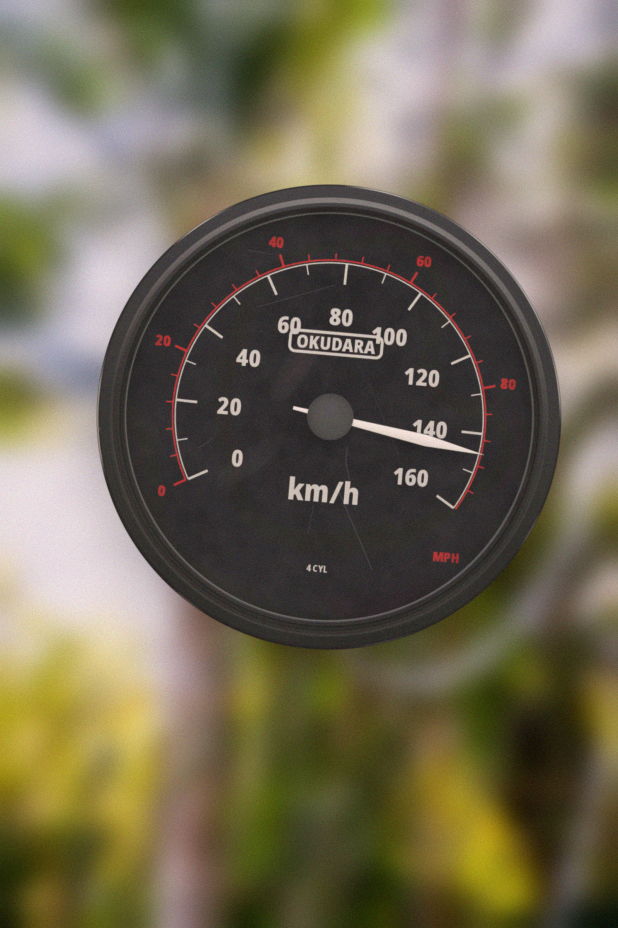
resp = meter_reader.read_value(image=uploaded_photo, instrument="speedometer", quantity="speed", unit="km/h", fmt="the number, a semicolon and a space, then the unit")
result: 145; km/h
